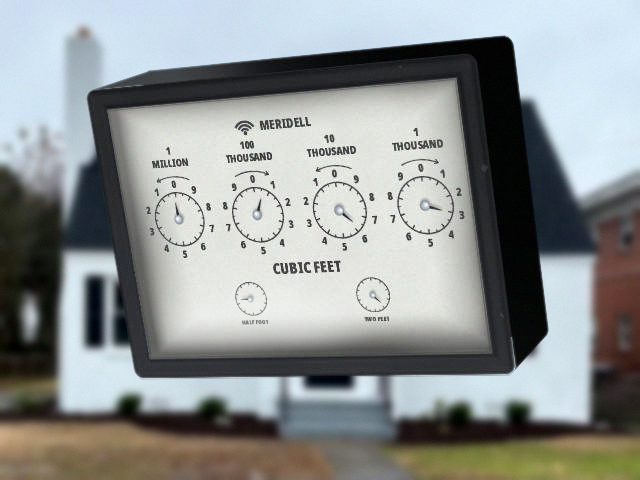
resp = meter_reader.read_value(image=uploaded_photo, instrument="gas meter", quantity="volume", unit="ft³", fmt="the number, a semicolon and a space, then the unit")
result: 6300; ft³
